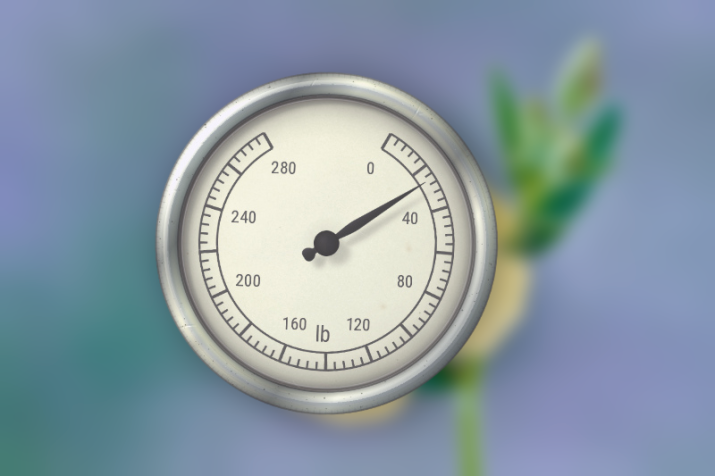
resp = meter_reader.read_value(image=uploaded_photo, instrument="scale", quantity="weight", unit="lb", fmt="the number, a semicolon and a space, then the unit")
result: 26; lb
